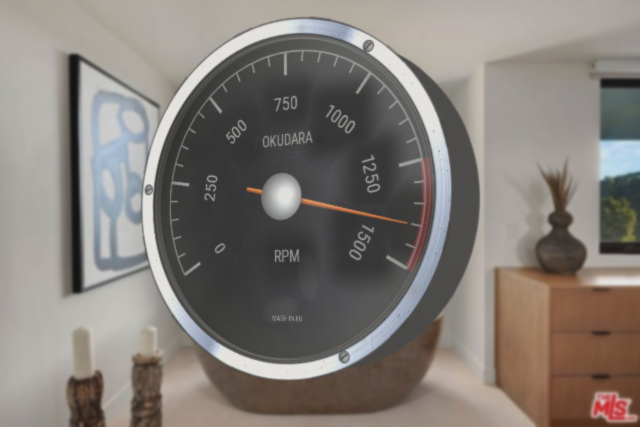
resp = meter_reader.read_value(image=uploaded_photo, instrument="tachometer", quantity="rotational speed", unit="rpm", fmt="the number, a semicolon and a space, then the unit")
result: 1400; rpm
